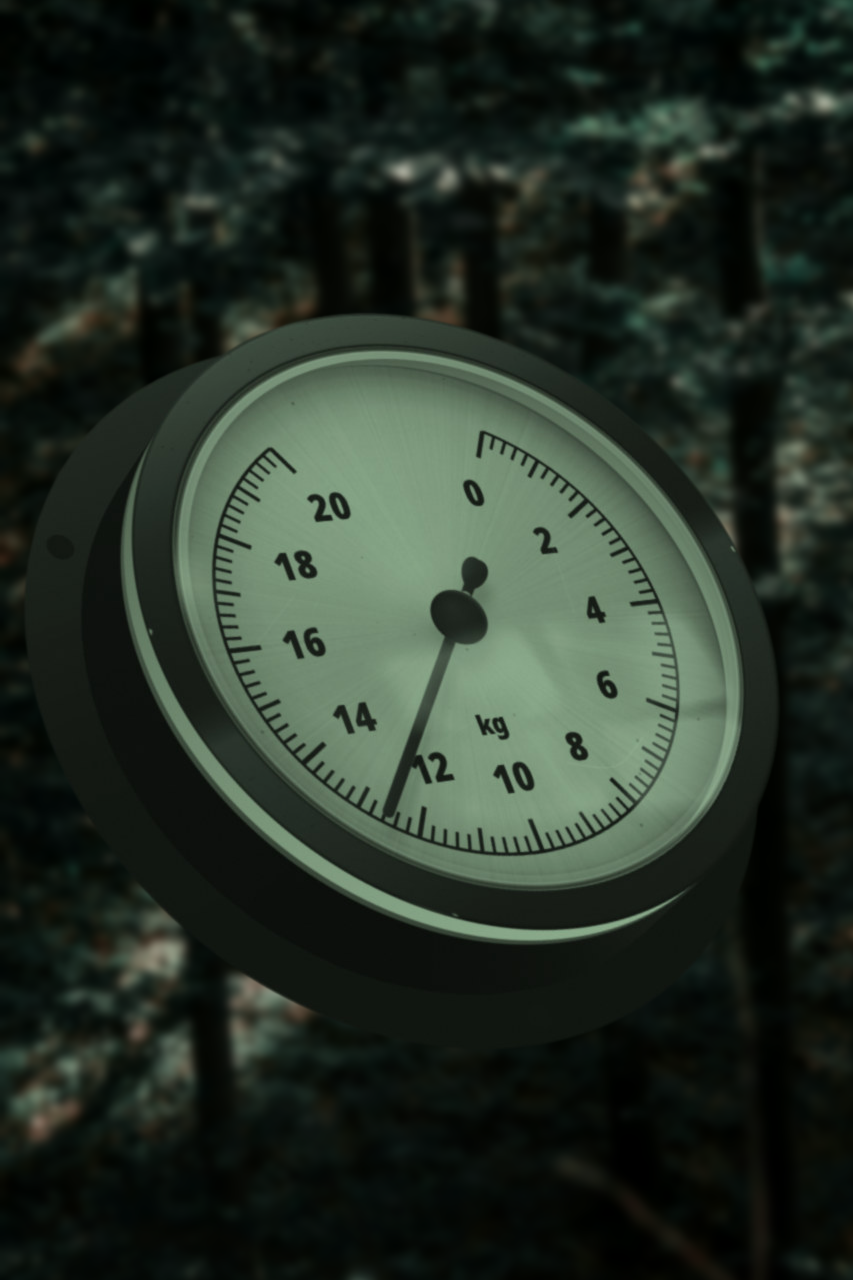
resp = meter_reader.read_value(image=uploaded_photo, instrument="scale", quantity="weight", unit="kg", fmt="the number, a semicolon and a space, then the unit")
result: 12.6; kg
